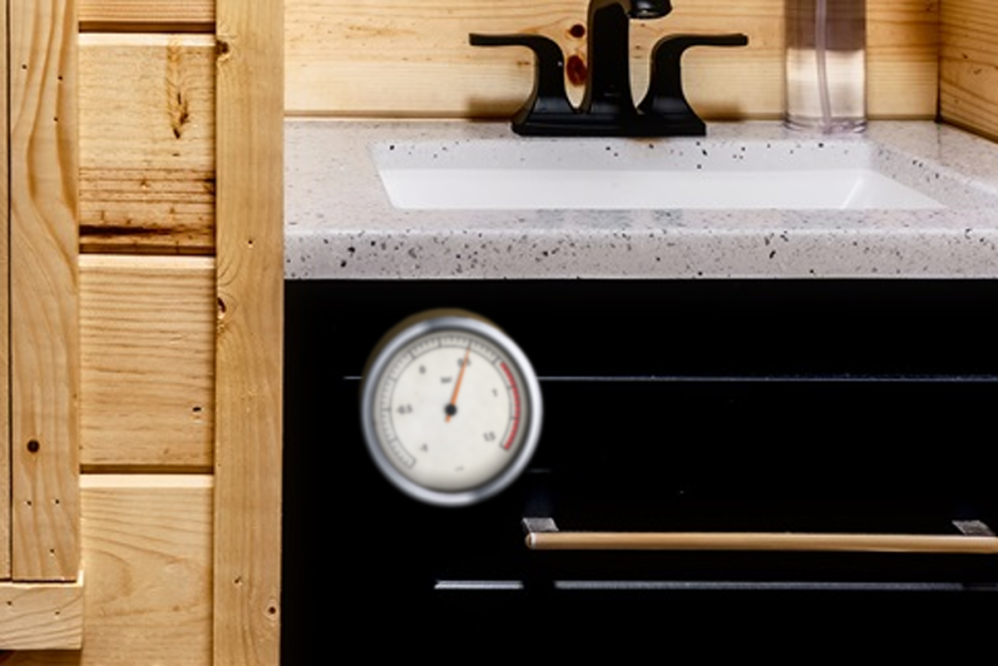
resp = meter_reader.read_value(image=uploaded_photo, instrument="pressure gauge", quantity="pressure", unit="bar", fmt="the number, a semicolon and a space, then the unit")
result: 0.5; bar
